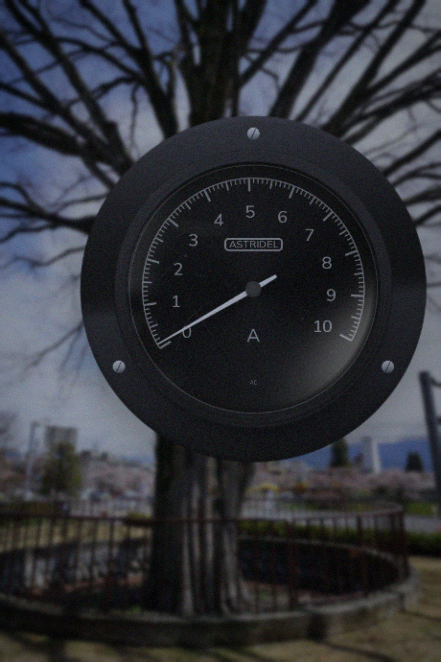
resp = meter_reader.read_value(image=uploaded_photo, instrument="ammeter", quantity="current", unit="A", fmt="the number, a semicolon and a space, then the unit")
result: 0.1; A
